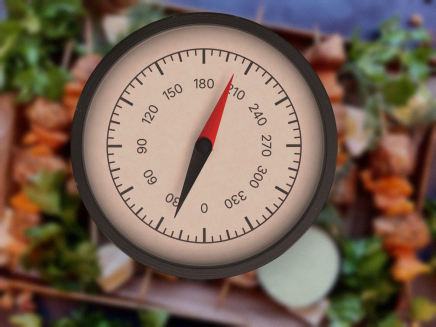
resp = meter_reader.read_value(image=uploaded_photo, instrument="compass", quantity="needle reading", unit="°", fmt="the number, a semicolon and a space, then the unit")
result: 202.5; °
